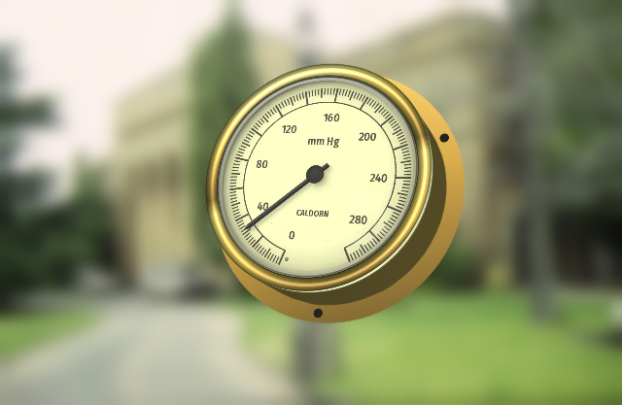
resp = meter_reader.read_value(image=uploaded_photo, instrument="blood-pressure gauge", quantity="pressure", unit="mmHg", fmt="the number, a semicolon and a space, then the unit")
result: 30; mmHg
